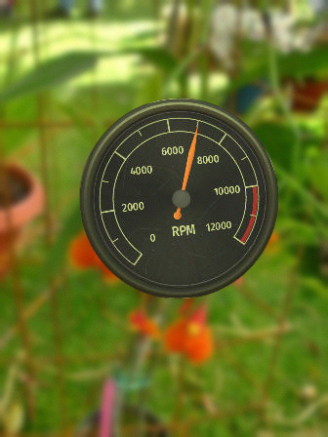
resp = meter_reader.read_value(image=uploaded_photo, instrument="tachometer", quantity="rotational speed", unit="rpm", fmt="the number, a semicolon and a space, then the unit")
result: 7000; rpm
